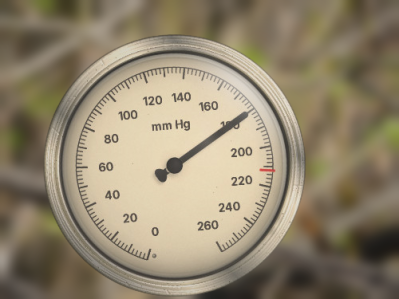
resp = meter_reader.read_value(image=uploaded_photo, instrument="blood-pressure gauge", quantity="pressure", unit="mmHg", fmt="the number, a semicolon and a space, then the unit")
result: 180; mmHg
